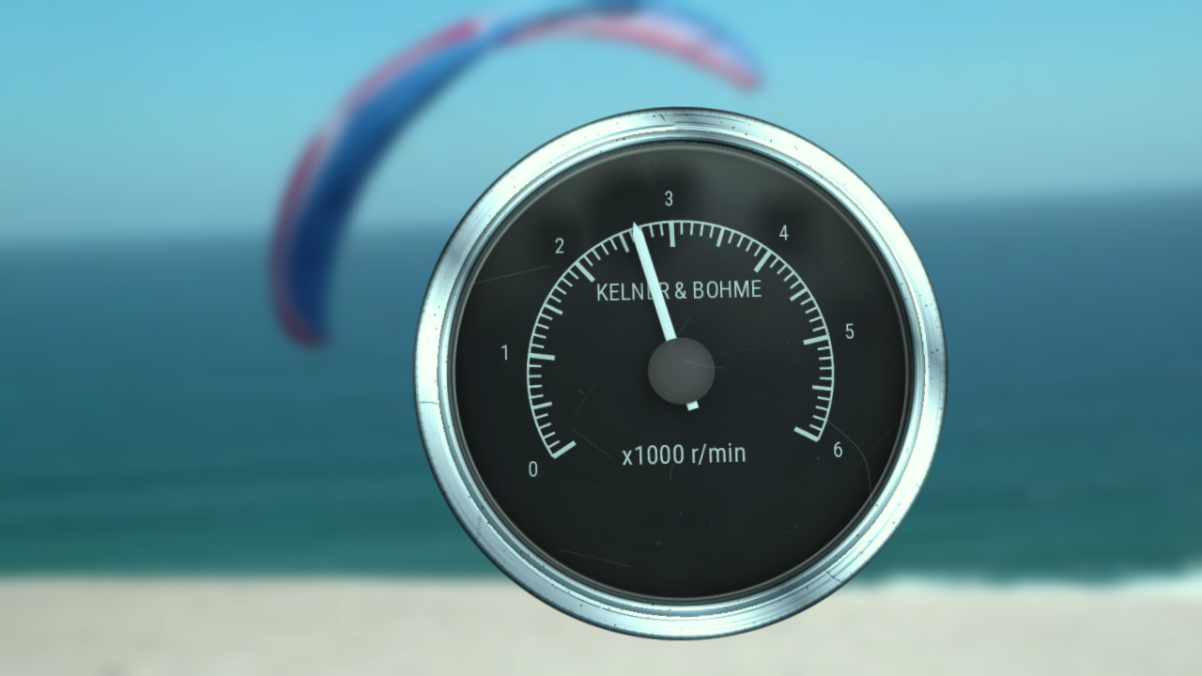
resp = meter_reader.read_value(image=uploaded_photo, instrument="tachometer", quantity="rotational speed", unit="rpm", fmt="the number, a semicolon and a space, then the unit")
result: 2650; rpm
